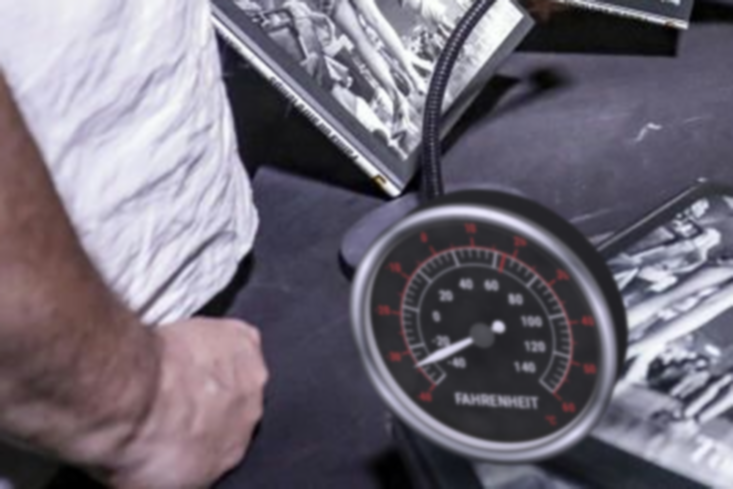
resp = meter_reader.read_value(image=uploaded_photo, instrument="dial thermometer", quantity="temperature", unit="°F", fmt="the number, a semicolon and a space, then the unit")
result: -28; °F
